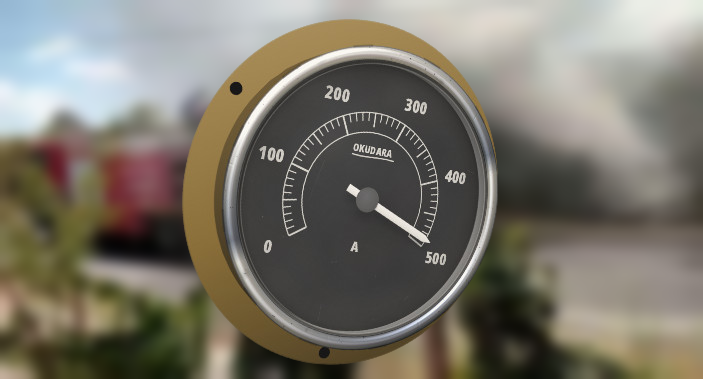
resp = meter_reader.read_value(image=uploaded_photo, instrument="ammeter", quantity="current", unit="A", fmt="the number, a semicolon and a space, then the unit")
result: 490; A
